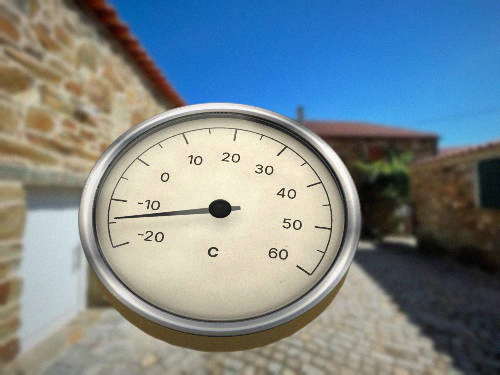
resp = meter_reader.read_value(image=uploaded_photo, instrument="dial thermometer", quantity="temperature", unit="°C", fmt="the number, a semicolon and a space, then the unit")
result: -15; °C
